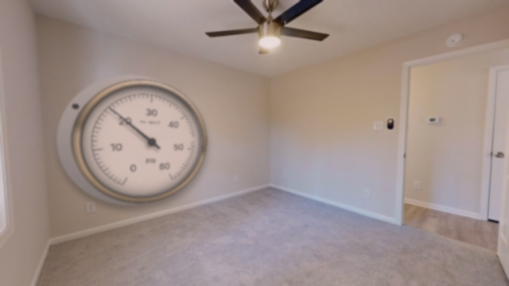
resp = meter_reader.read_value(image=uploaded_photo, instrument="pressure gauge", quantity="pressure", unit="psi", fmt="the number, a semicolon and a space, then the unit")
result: 20; psi
